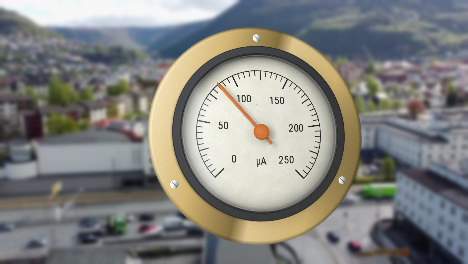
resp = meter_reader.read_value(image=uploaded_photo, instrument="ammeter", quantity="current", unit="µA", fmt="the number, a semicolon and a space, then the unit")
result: 85; µA
